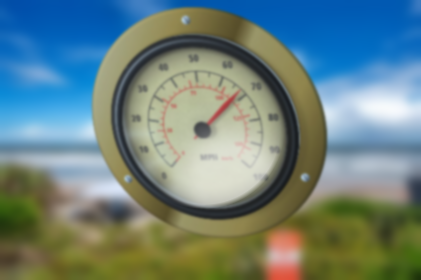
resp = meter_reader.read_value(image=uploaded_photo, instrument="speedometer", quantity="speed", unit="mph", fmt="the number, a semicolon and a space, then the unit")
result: 67.5; mph
